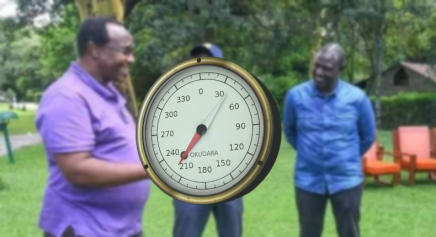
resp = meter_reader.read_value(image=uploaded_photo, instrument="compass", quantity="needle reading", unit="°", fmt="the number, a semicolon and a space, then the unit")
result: 220; °
